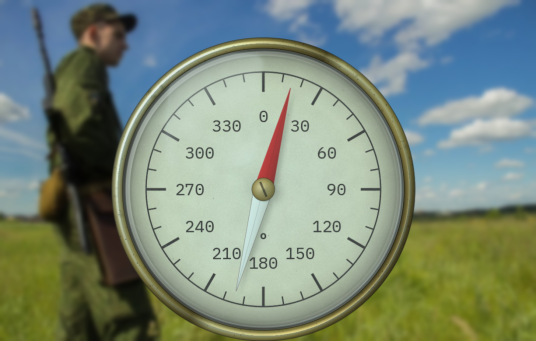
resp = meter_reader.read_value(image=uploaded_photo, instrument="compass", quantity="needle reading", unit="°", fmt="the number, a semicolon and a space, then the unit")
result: 15; °
